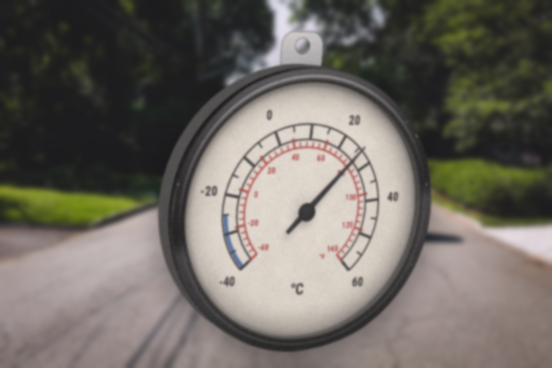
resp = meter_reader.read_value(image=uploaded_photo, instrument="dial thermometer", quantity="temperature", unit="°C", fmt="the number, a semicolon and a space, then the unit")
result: 25; °C
